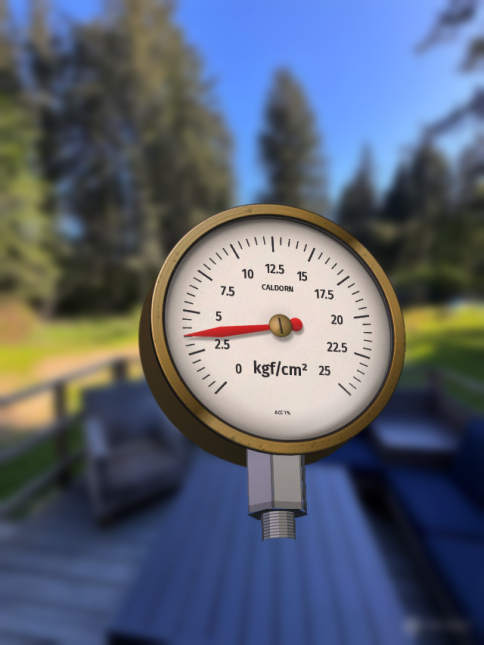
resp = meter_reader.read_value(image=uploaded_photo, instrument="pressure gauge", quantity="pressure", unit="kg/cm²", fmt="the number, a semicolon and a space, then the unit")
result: 3.5; kg/cm²
